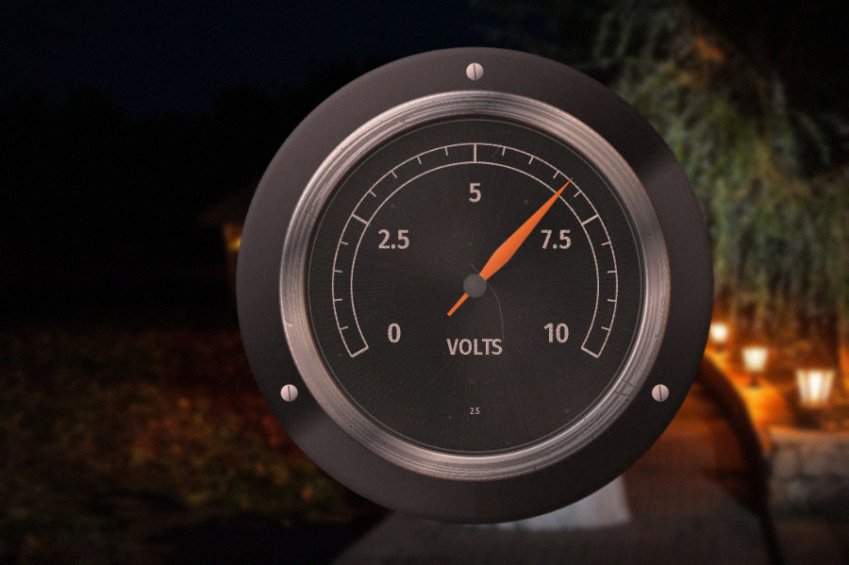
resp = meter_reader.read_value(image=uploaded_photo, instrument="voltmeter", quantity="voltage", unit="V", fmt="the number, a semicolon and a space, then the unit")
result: 6.75; V
